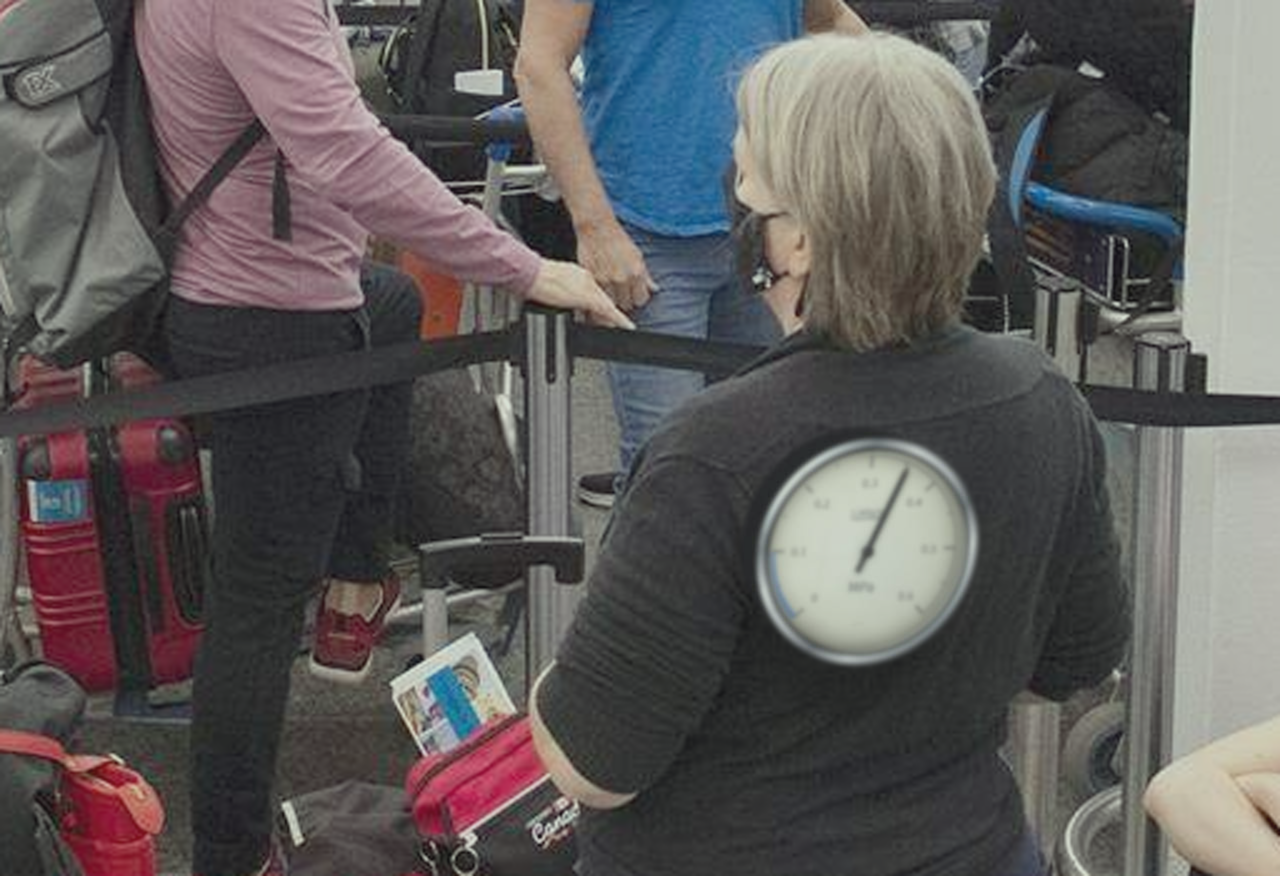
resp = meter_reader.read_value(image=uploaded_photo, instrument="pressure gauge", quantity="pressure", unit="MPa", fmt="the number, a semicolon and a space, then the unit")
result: 0.35; MPa
